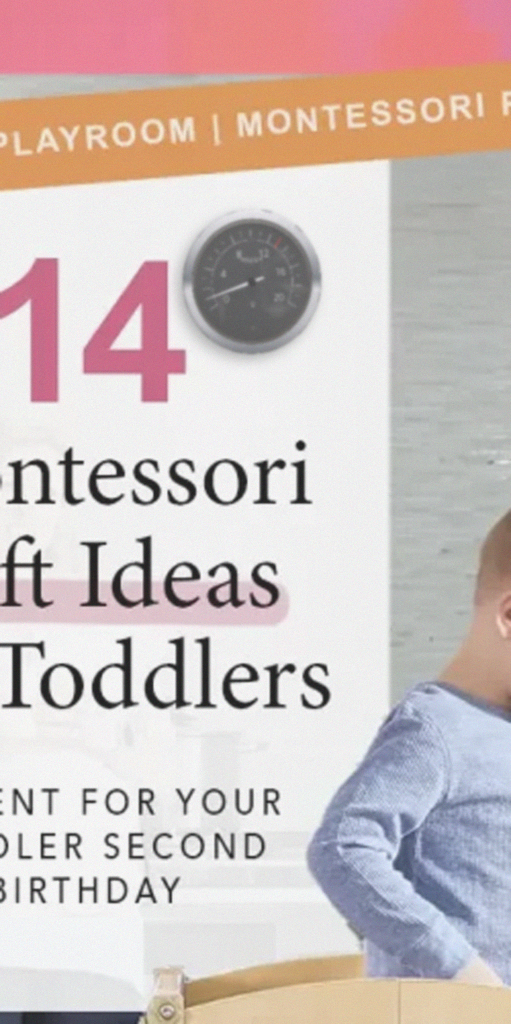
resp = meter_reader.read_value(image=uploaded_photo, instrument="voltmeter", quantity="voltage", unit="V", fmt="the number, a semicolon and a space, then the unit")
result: 1; V
